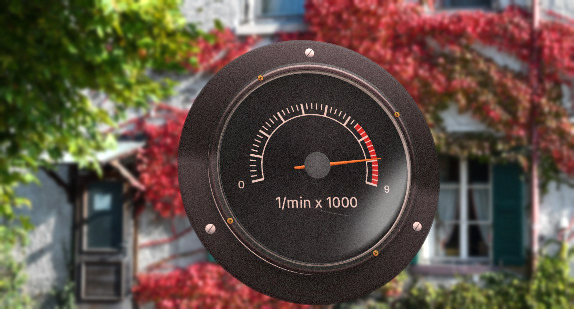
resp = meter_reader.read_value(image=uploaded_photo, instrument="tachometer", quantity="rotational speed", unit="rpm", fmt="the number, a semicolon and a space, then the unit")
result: 8000; rpm
